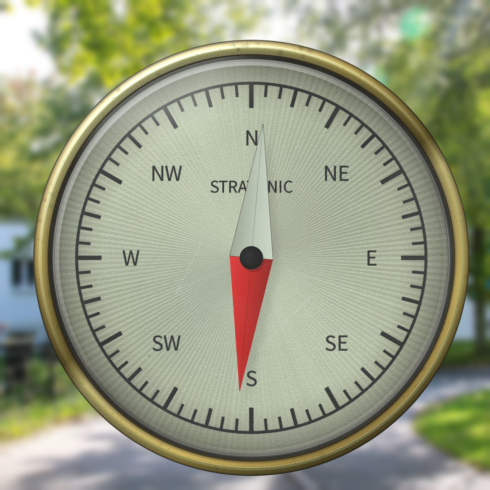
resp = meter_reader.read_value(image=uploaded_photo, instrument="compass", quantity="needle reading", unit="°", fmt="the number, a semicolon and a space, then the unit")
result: 185; °
